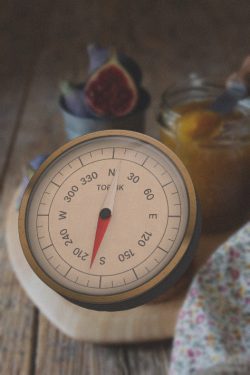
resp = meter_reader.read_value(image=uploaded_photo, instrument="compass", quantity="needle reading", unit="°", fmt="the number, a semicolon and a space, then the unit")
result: 190; °
